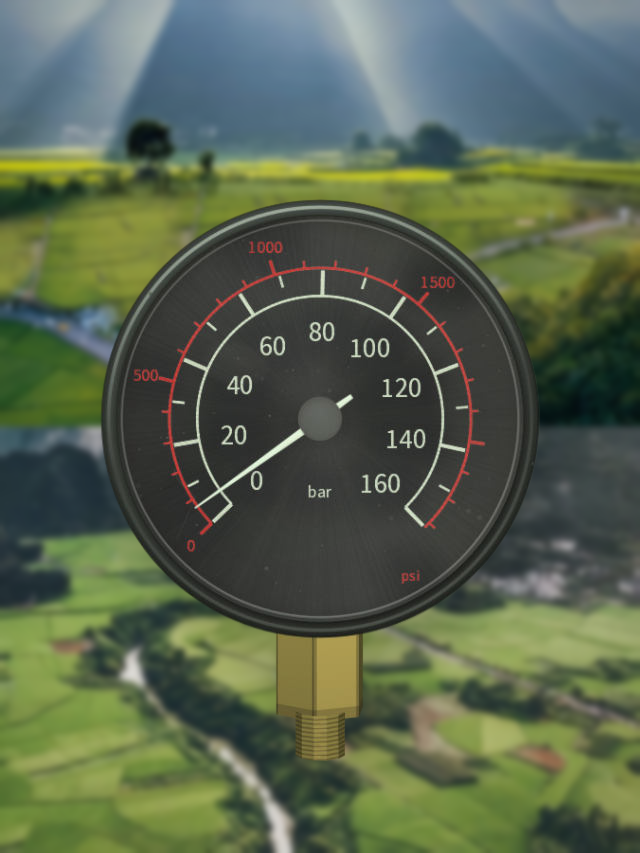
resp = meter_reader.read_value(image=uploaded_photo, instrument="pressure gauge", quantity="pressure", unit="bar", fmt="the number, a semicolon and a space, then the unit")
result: 5; bar
